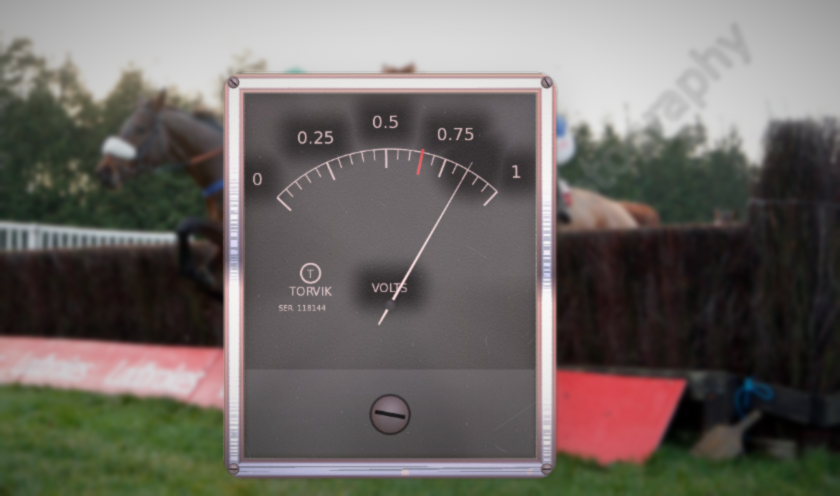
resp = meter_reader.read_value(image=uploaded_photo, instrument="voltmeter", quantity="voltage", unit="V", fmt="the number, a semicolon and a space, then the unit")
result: 0.85; V
